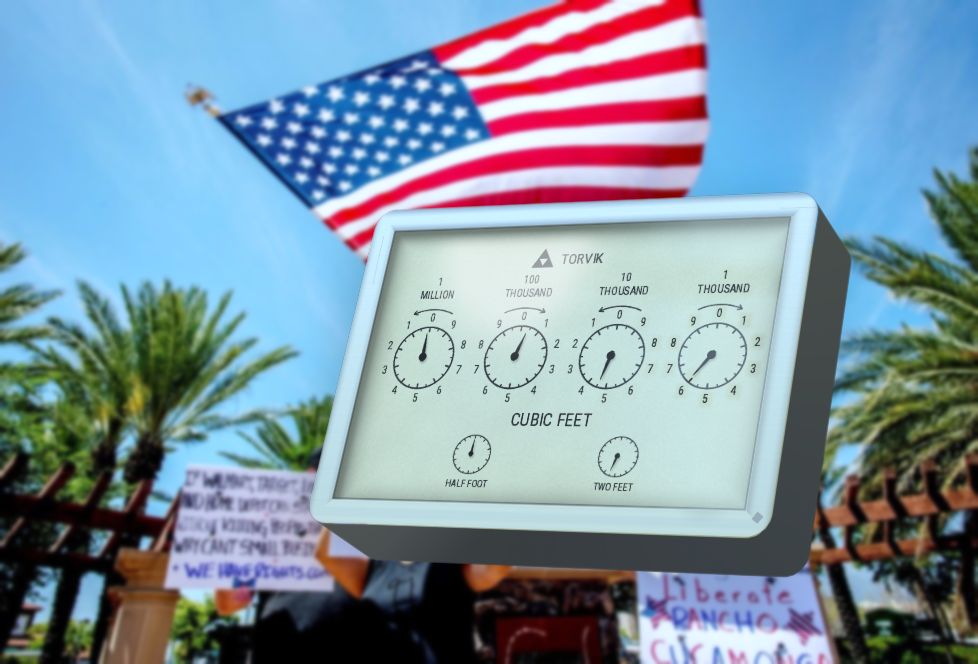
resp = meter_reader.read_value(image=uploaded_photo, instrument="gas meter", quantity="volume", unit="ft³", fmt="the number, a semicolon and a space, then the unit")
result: 4600; ft³
